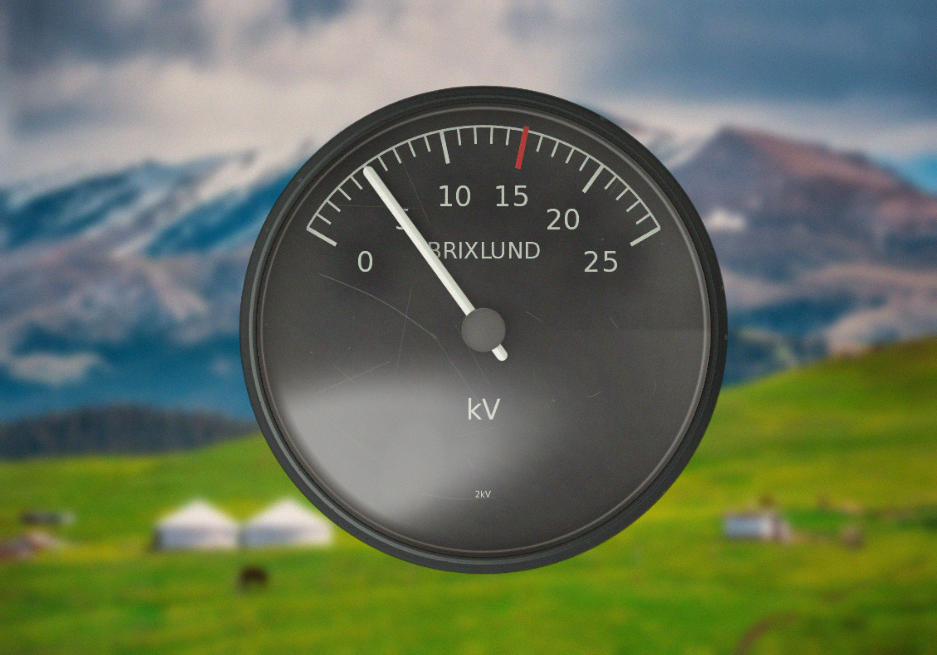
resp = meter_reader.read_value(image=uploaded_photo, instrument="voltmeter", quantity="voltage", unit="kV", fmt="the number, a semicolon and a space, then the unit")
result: 5; kV
